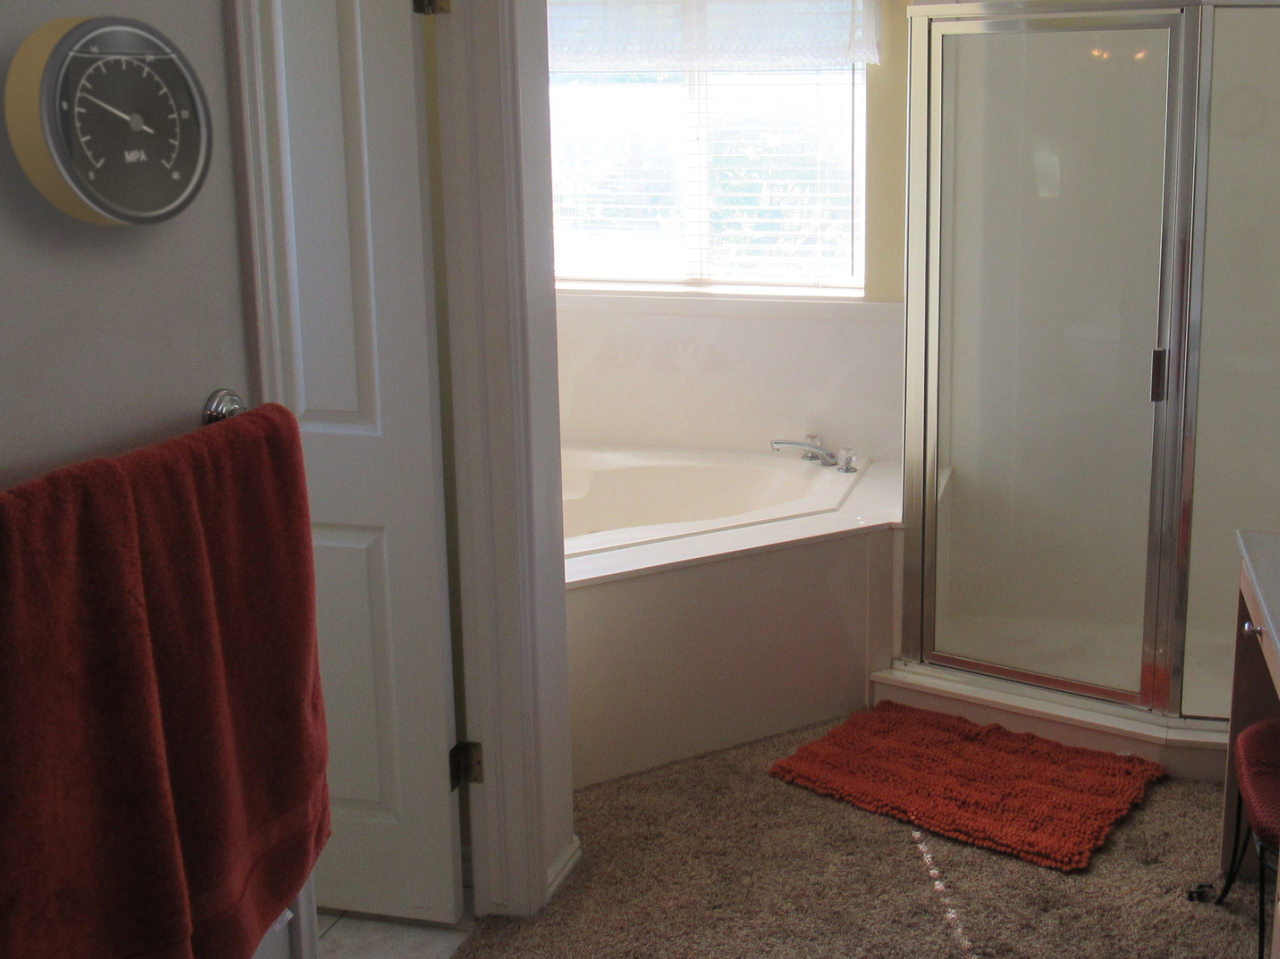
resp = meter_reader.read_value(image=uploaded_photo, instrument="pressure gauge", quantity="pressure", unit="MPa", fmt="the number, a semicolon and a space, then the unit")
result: 10; MPa
